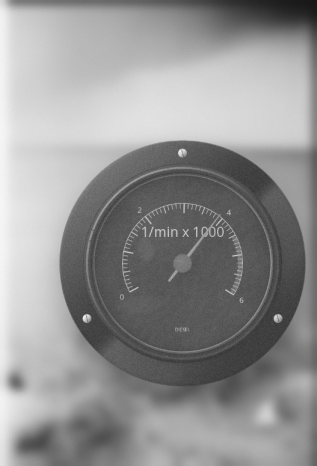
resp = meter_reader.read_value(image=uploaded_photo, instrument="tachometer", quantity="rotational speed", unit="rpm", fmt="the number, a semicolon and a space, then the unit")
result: 3900; rpm
